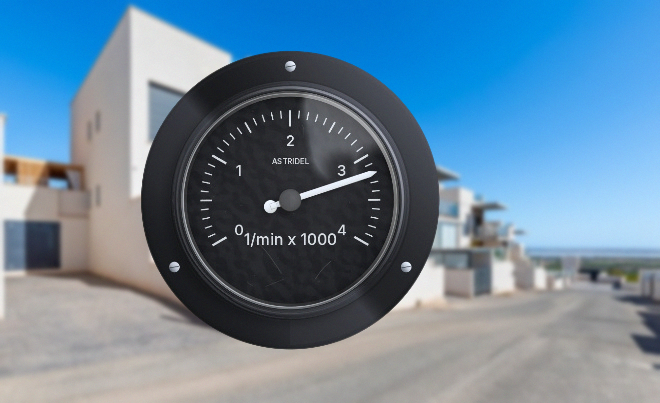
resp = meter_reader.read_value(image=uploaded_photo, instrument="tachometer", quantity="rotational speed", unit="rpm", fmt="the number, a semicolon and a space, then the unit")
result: 3200; rpm
